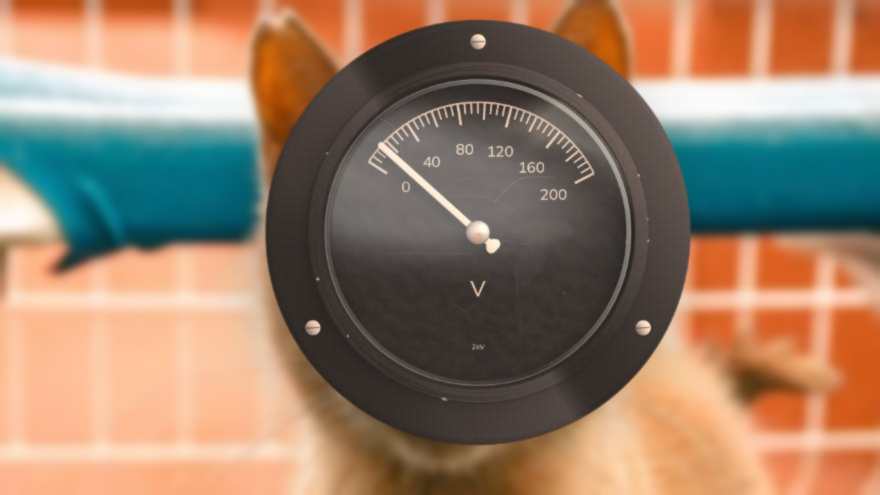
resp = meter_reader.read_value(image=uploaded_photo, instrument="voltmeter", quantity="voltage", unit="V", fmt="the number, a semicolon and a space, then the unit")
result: 15; V
